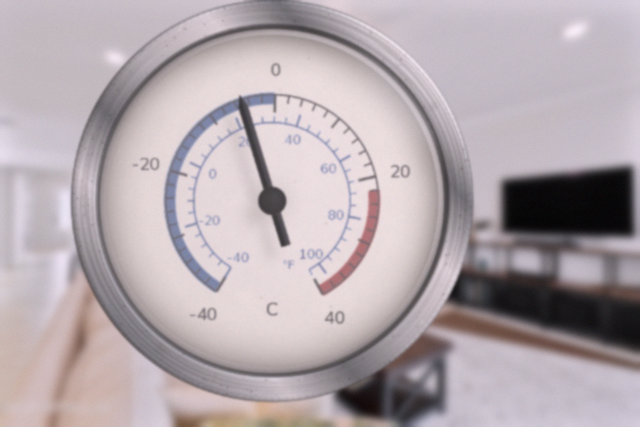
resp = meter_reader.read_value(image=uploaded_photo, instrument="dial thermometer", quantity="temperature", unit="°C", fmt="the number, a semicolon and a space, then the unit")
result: -5; °C
